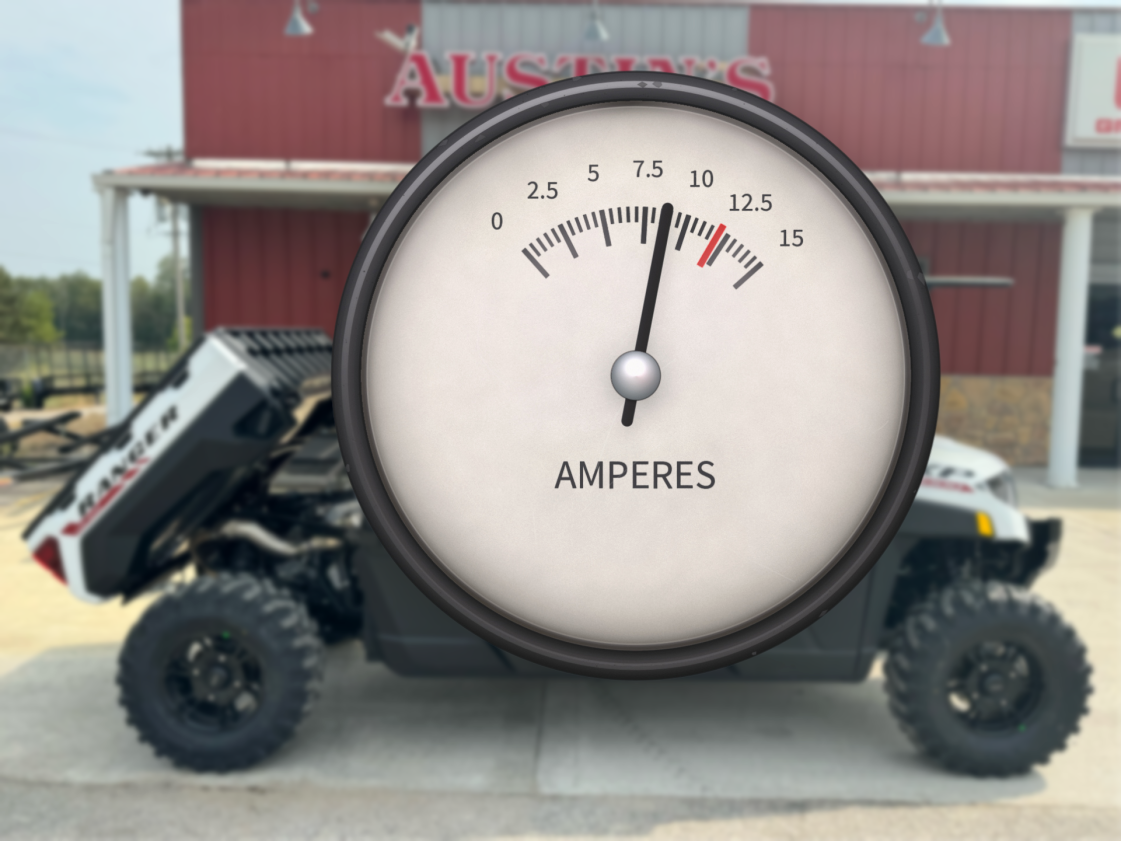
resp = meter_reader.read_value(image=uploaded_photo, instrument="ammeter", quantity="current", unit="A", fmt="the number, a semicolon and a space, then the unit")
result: 8.75; A
